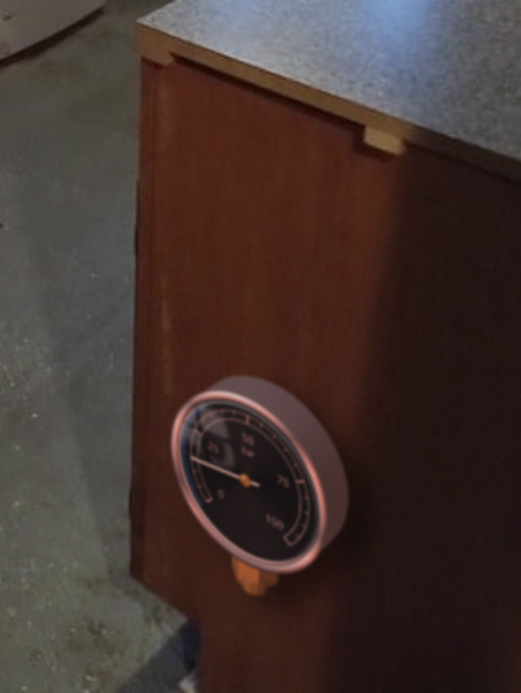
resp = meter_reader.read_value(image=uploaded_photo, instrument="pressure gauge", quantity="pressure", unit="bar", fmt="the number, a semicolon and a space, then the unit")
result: 15; bar
